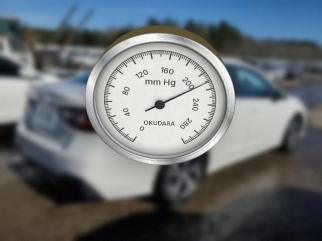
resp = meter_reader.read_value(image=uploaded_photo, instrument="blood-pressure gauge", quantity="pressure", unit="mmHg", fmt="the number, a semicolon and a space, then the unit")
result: 210; mmHg
